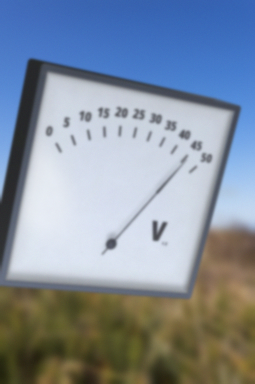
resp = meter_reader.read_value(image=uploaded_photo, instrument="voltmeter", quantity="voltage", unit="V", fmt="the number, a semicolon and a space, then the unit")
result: 45; V
